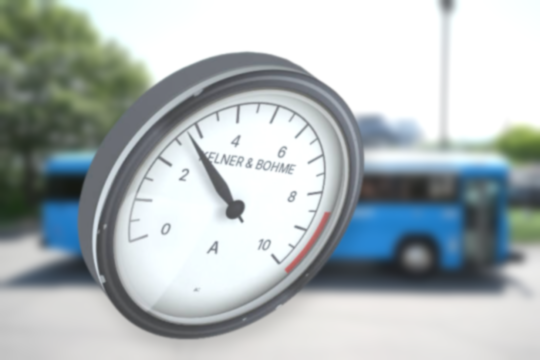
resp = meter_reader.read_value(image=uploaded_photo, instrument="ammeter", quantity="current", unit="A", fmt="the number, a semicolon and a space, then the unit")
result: 2.75; A
